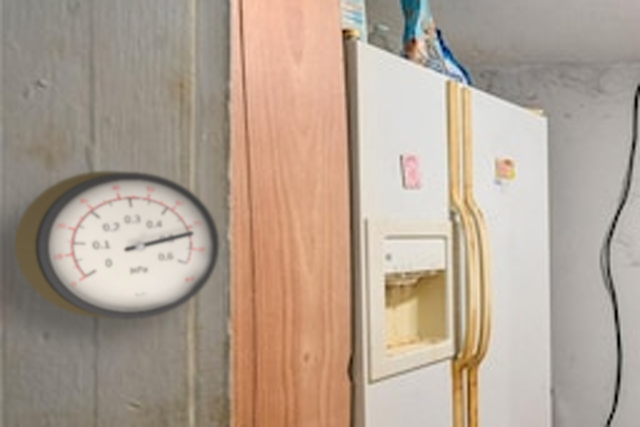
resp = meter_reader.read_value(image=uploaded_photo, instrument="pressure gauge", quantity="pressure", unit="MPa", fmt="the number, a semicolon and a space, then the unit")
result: 0.5; MPa
